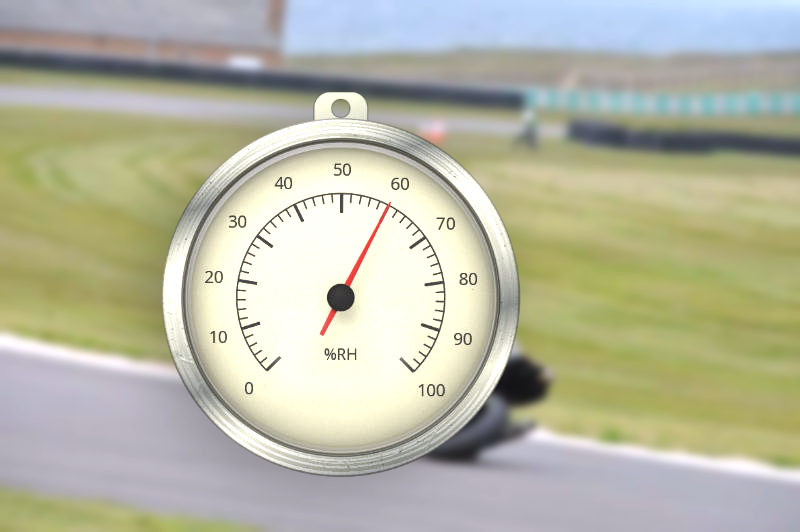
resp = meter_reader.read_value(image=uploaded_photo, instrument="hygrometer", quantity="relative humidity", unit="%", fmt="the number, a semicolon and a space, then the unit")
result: 60; %
